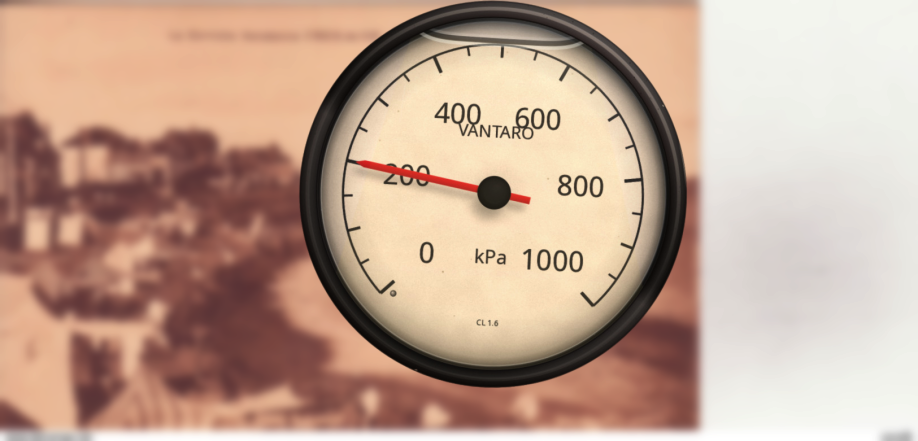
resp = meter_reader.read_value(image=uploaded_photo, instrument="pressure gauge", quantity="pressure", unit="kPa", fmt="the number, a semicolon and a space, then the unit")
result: 200; kPa
